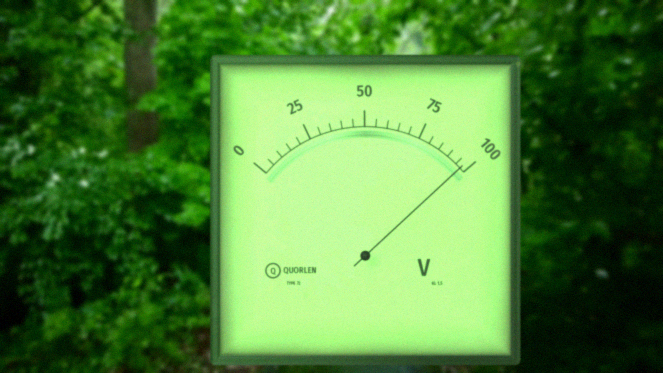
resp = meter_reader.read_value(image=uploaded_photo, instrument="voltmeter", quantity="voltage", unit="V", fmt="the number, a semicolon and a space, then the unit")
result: 97.5; V
